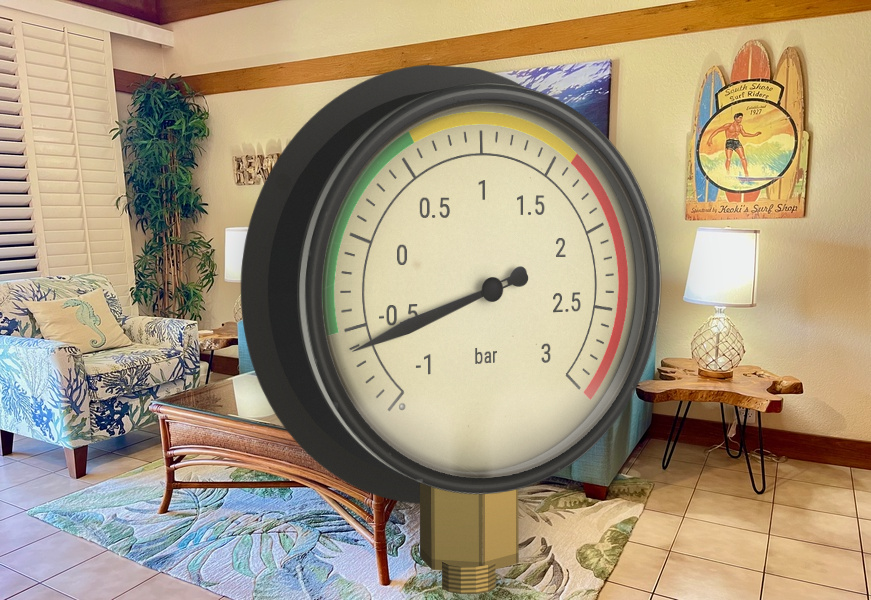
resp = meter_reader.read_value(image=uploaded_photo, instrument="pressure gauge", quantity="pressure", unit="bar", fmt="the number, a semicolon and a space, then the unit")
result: -0.6; bar
